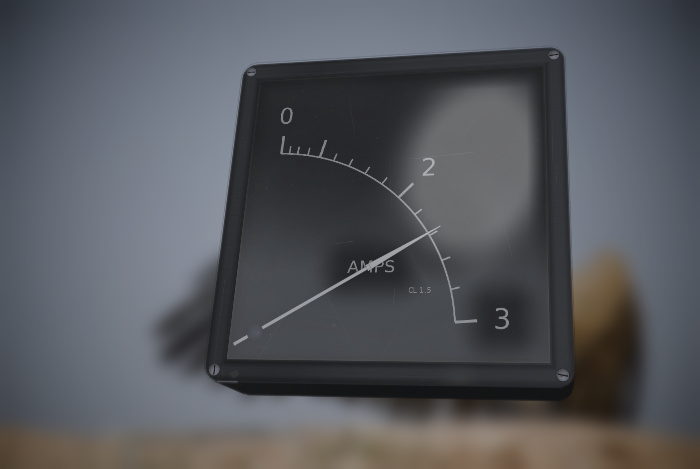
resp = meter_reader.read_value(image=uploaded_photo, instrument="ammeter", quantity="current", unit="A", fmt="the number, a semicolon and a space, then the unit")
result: 2.4; A
